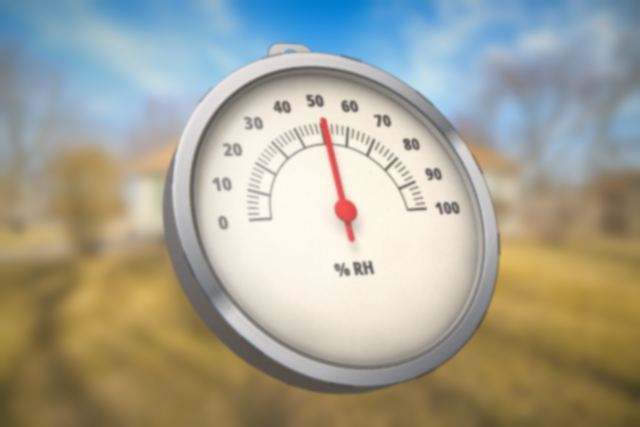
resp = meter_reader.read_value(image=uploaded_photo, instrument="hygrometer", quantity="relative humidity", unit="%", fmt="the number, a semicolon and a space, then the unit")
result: 50; %
